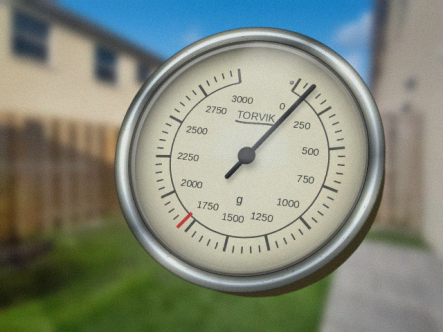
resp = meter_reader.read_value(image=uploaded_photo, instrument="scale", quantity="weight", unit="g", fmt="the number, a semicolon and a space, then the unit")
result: 100; g
